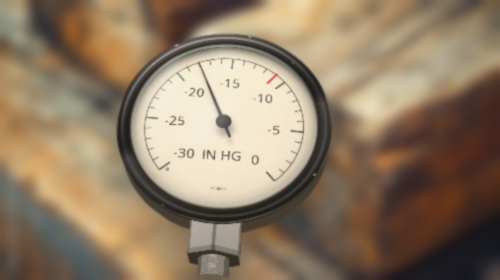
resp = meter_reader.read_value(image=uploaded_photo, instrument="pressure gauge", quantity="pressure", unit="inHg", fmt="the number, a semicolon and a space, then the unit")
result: -18; inHg
